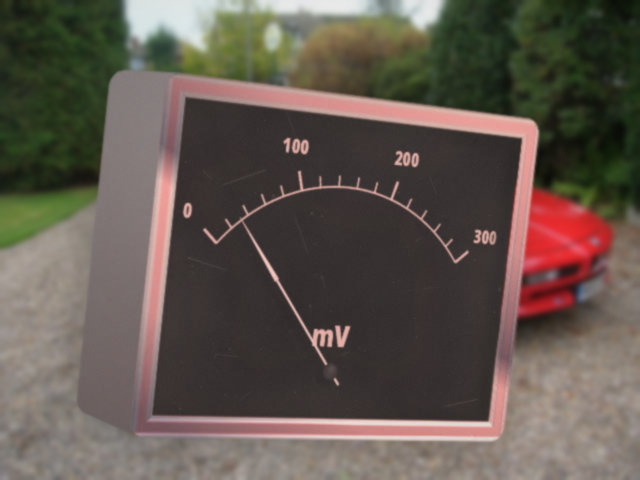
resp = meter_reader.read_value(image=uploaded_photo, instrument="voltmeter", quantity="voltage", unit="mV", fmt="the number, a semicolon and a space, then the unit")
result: 30; mV
